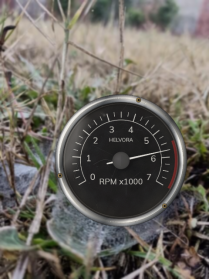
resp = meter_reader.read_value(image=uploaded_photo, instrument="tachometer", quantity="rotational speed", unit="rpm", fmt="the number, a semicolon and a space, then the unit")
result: 5750; rpm
